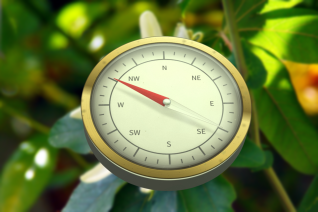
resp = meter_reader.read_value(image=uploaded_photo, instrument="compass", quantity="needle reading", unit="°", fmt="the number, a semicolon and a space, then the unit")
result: 300; °
